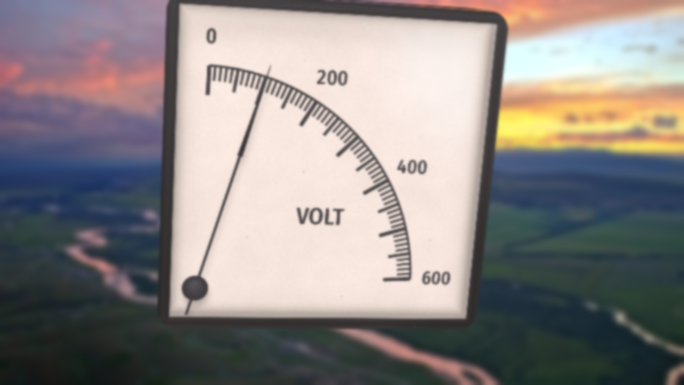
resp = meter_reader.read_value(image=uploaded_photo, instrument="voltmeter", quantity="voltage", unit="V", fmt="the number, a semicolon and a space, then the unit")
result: 100; V
